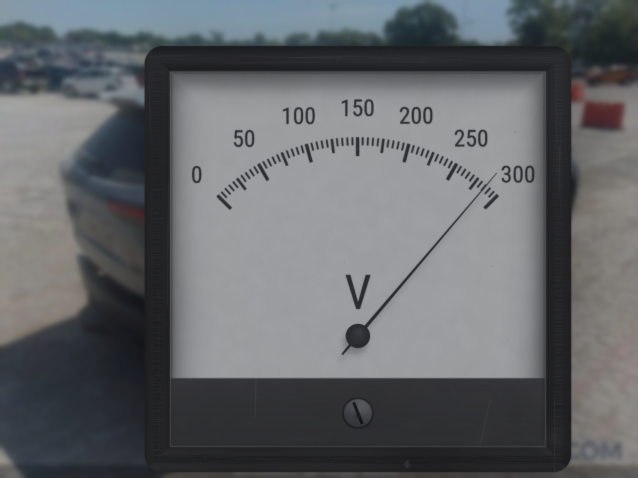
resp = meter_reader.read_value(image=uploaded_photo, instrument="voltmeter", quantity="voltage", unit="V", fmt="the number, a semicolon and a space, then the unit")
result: 285; V
